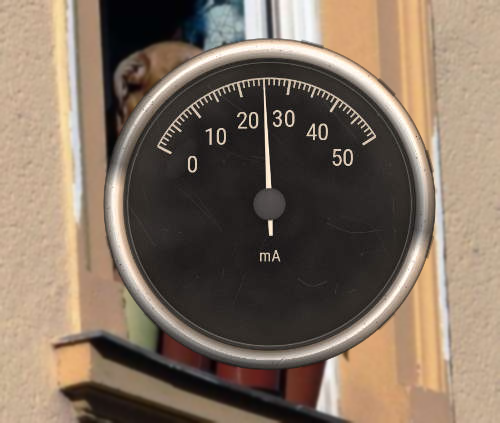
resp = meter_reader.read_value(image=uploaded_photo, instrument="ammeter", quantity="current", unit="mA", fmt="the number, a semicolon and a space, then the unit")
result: 25; mA
